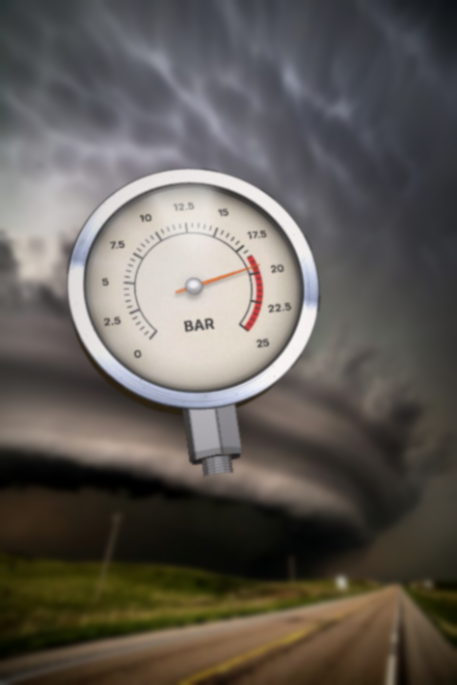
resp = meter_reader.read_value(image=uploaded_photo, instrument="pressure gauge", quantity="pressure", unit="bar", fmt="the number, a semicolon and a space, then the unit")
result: 19.5; bar
